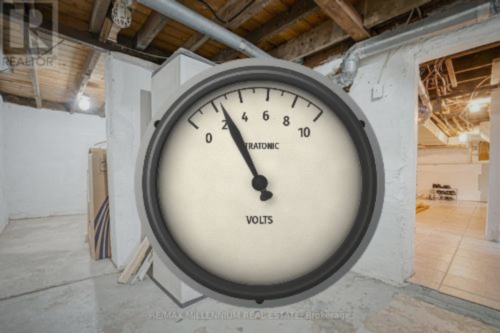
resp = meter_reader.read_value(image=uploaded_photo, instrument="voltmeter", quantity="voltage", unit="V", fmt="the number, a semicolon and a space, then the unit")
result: 2.5; V
